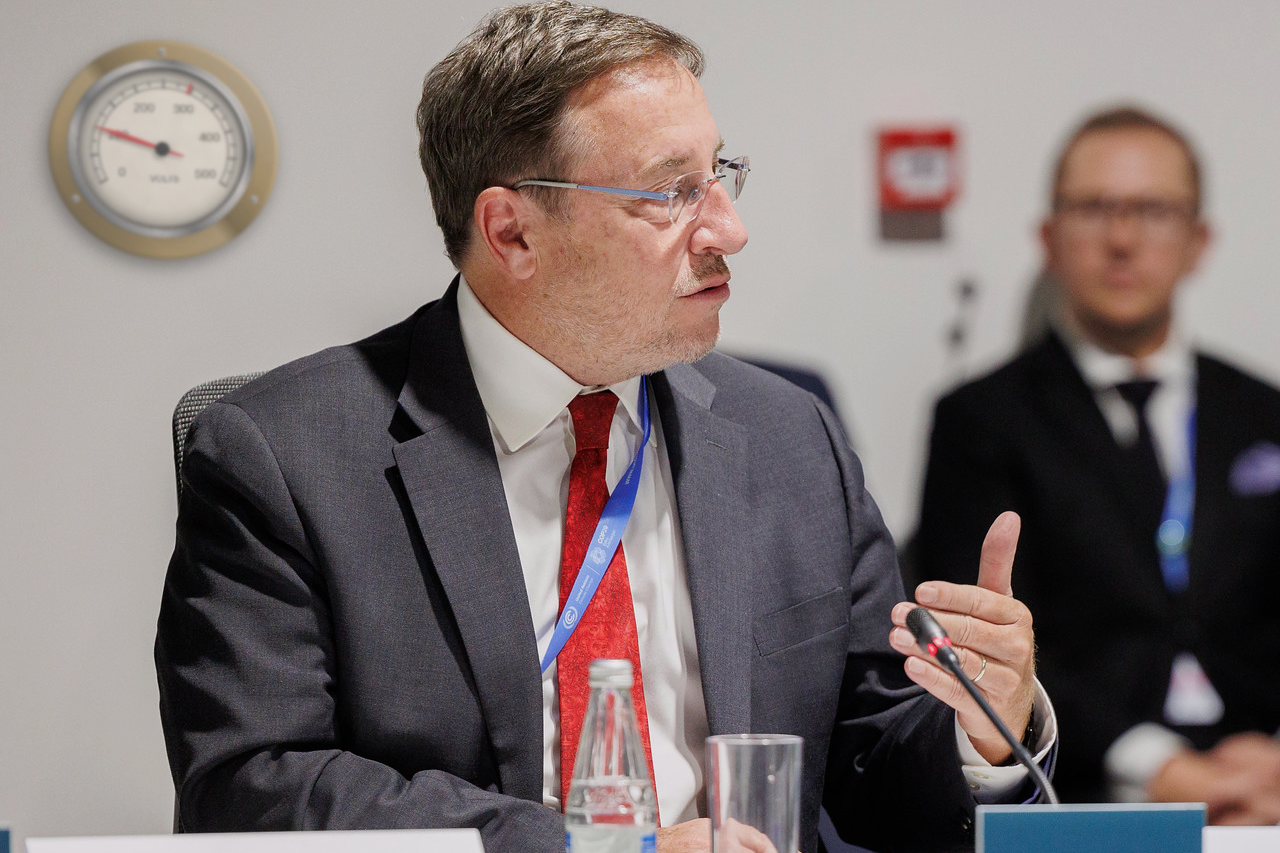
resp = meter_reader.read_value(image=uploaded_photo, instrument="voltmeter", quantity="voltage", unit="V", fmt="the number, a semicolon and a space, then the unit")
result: 100; V
